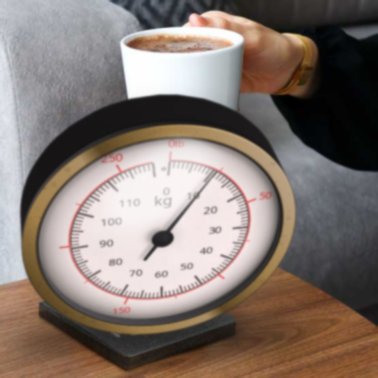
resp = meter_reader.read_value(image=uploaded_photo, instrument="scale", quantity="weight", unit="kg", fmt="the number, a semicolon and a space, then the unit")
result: 10; kg
